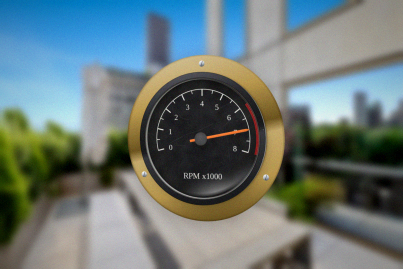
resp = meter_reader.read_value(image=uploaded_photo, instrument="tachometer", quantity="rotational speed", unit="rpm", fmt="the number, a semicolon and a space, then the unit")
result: 7000; rpm
